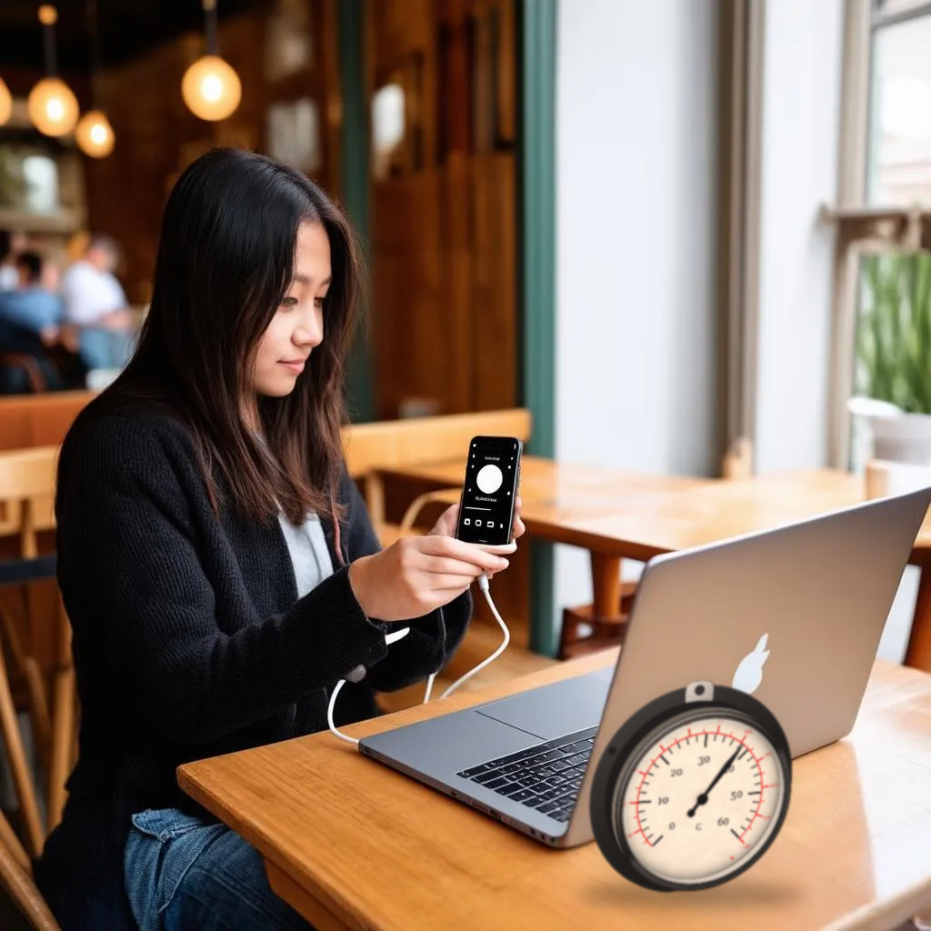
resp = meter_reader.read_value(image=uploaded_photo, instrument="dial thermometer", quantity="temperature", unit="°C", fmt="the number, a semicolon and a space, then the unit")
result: 38; °C
